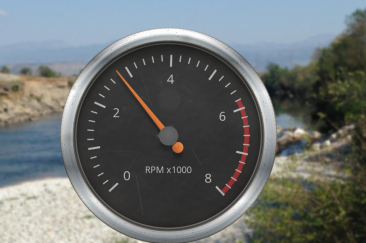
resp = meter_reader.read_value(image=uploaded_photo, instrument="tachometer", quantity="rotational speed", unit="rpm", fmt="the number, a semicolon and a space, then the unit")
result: 2800; rpm
